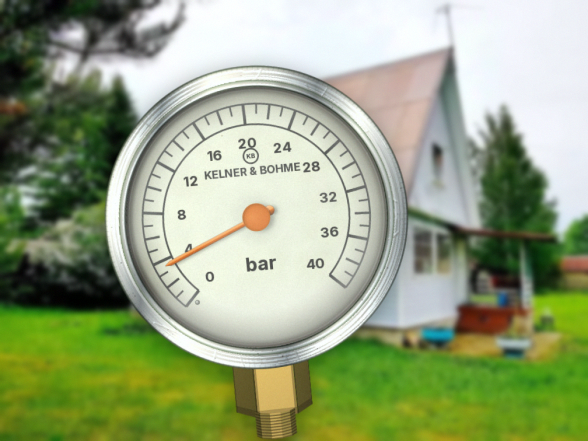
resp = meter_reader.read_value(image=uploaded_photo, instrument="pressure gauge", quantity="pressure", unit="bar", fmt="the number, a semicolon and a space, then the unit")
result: 3.5; bar
